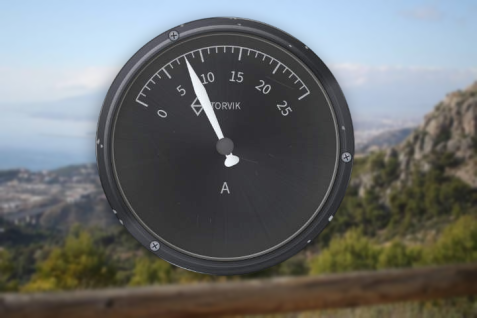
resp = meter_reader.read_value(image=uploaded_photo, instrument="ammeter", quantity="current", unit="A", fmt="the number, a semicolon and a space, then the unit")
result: 8; A
